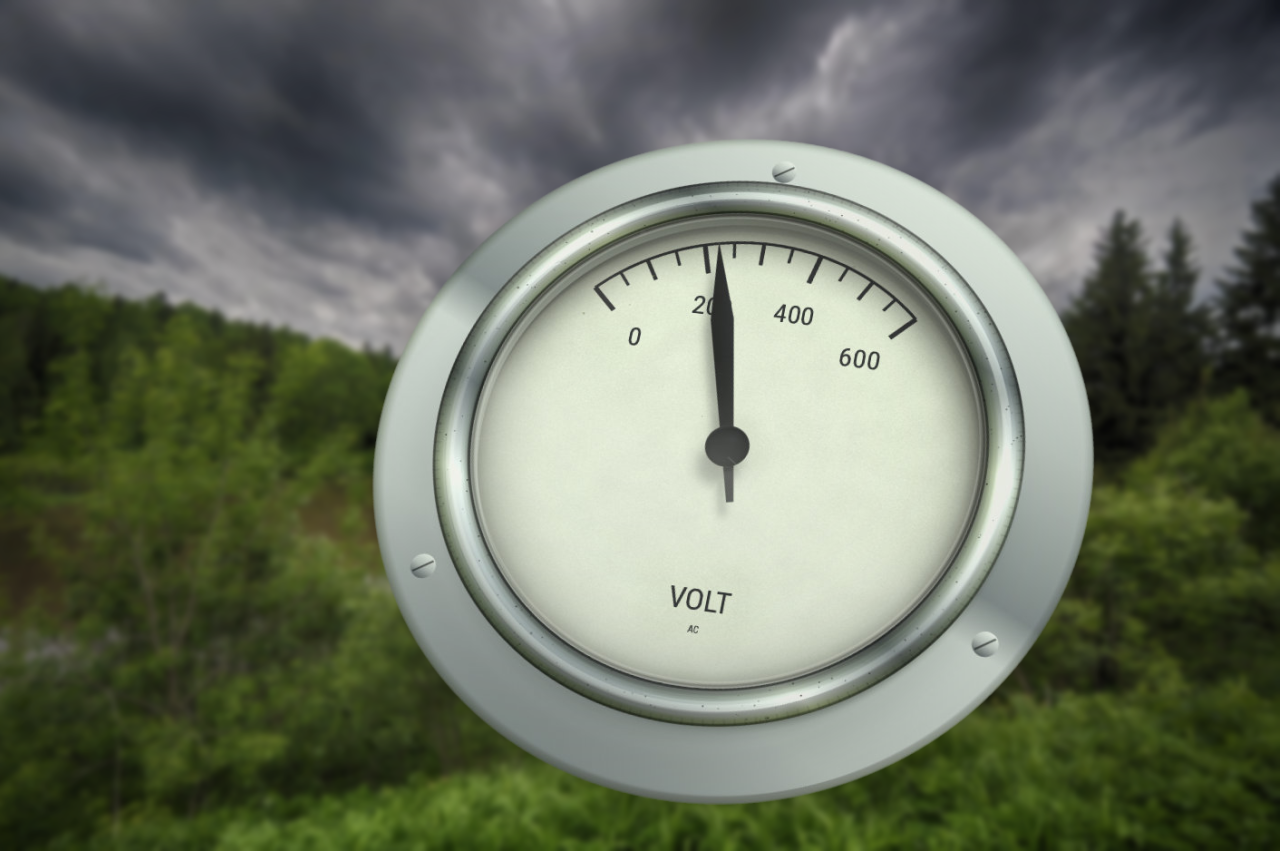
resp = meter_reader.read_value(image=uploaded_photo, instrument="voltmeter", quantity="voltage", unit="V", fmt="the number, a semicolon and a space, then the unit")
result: 225; V
